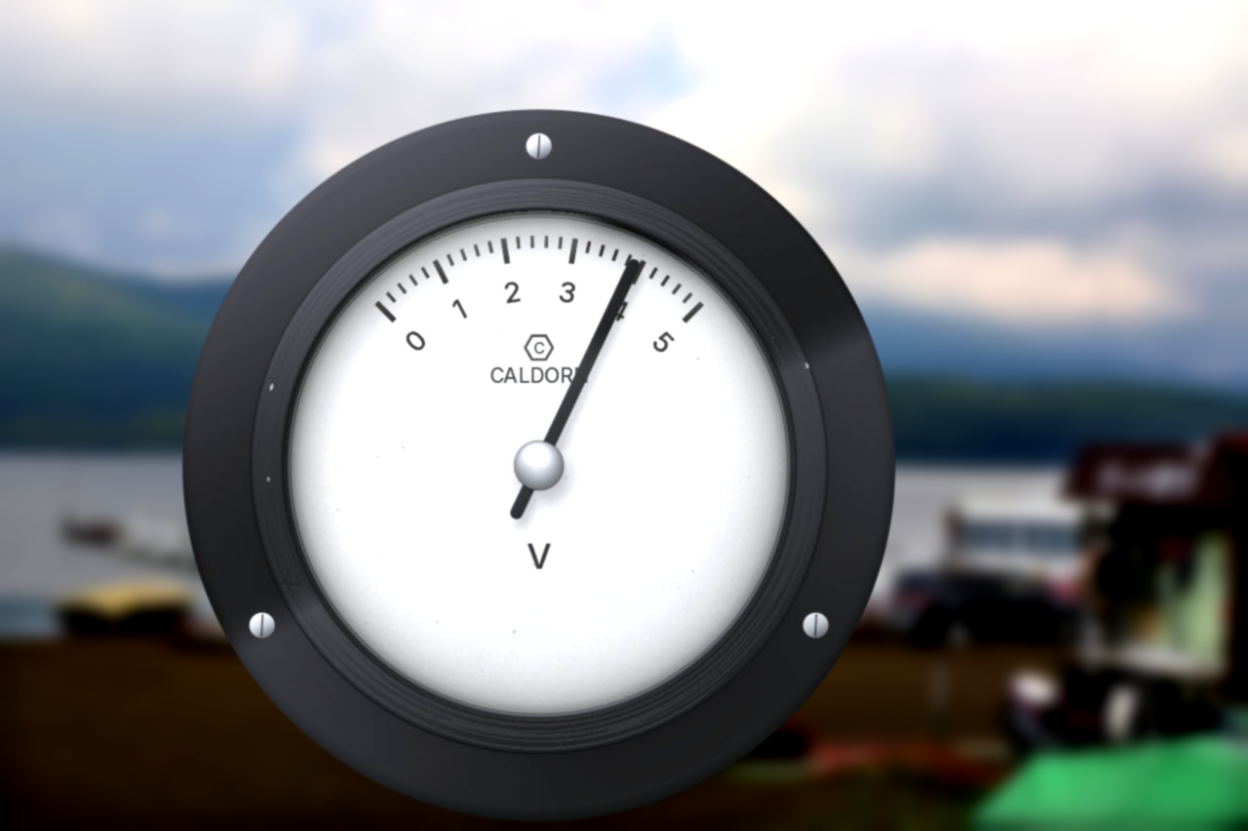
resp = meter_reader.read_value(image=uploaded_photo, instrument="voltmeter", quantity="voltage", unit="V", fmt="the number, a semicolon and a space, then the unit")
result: 3.9; V
